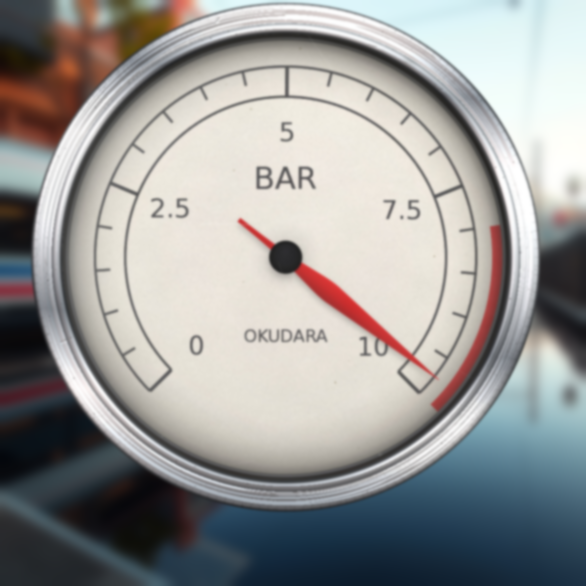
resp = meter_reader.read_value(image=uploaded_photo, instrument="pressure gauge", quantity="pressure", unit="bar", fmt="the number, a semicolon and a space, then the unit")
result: 9.75; bar
